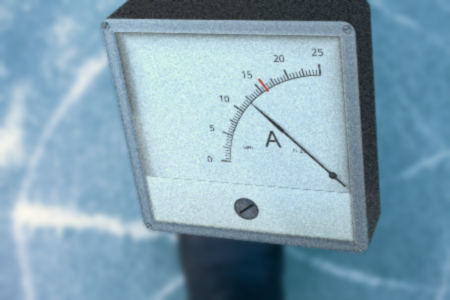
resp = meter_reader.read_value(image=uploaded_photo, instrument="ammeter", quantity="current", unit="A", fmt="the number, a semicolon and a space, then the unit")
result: 12.5; A
